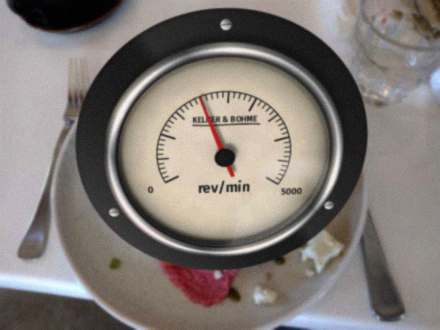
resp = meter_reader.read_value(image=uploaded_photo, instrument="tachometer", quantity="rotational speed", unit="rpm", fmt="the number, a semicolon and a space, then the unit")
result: 2000; rpm
